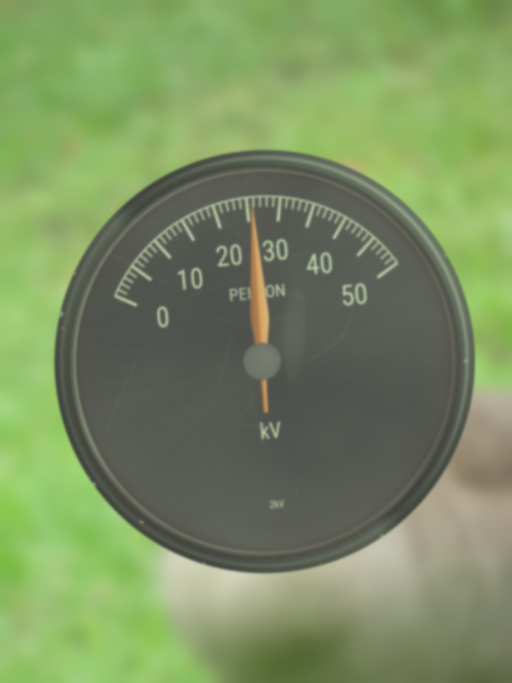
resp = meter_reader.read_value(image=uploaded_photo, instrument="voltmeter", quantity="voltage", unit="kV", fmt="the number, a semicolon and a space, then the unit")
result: 26; kV
